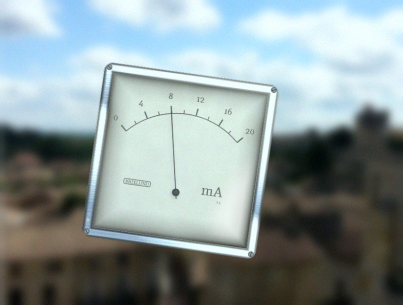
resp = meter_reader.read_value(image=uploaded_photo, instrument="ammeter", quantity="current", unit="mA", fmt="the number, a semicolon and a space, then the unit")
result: 8; mA
